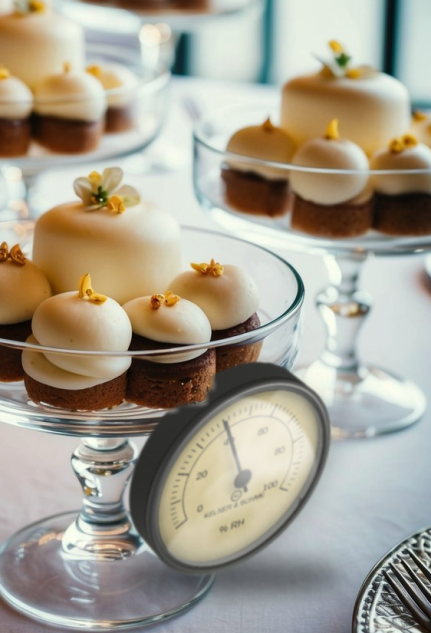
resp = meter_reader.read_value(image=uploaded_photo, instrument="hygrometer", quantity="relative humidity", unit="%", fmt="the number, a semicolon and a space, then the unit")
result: 40; %
